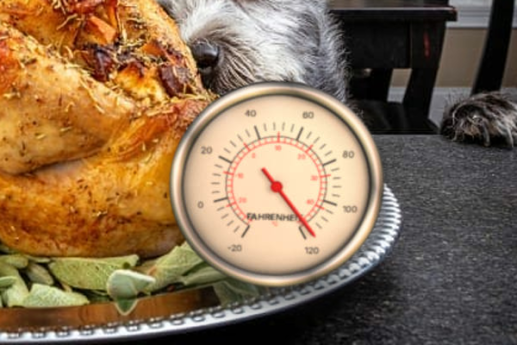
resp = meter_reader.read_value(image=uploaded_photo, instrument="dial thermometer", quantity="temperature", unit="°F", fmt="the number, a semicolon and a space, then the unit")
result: 116; °F
